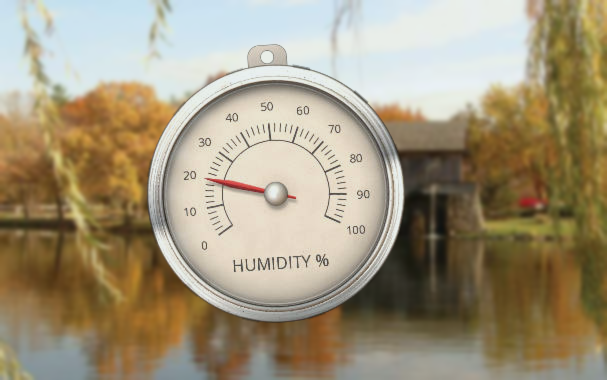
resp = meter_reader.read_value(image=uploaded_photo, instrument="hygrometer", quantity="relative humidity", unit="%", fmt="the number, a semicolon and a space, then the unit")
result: 20; %
